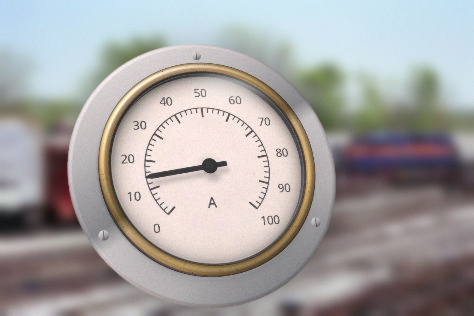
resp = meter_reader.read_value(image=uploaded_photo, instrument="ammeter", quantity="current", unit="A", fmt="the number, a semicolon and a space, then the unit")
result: 14; A
